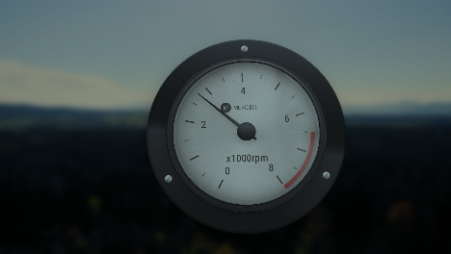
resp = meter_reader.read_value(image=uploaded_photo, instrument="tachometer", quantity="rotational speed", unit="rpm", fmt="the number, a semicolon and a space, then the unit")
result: 2750; rpm
